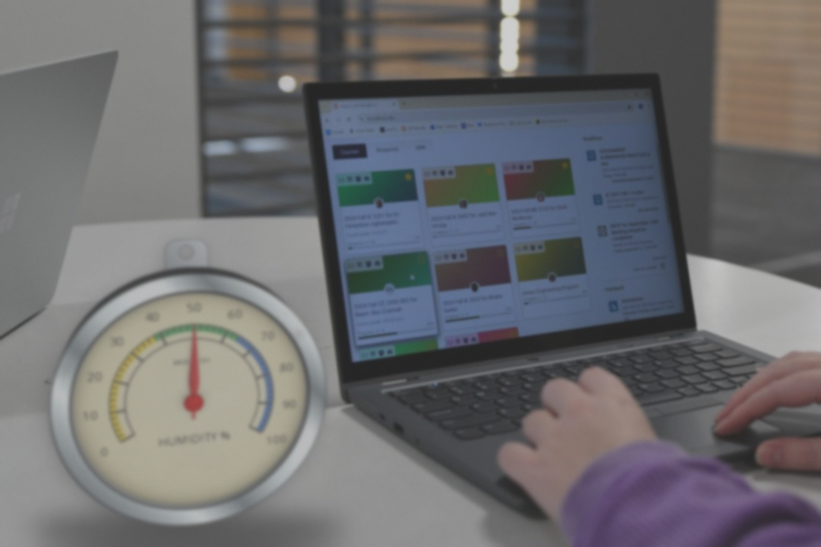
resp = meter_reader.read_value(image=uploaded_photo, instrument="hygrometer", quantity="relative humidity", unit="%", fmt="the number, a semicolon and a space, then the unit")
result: 50; %
